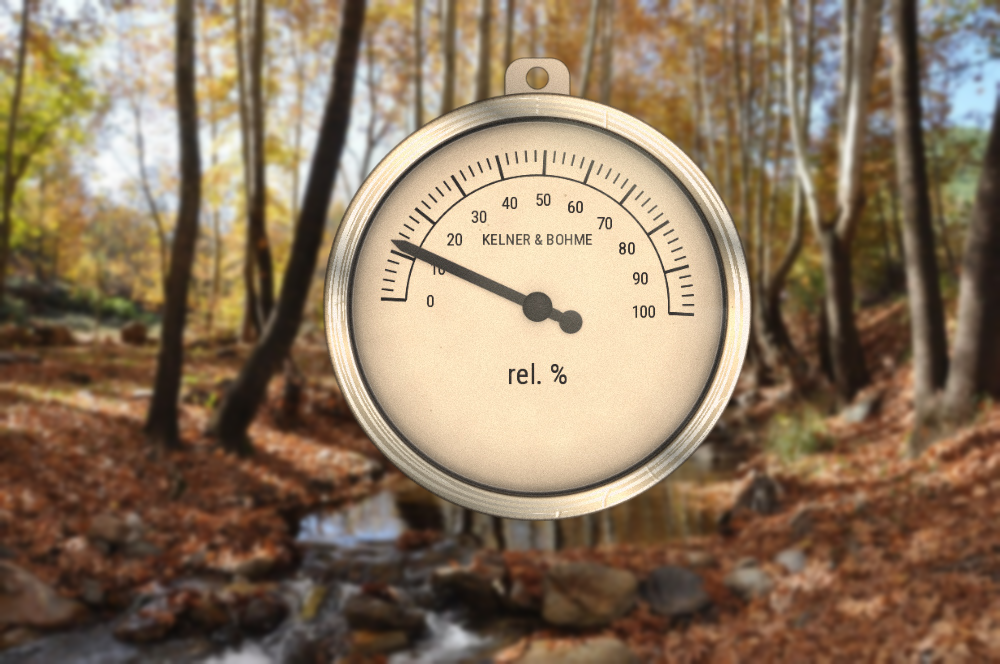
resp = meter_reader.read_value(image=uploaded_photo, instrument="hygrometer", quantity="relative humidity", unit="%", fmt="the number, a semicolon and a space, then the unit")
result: 12; %
